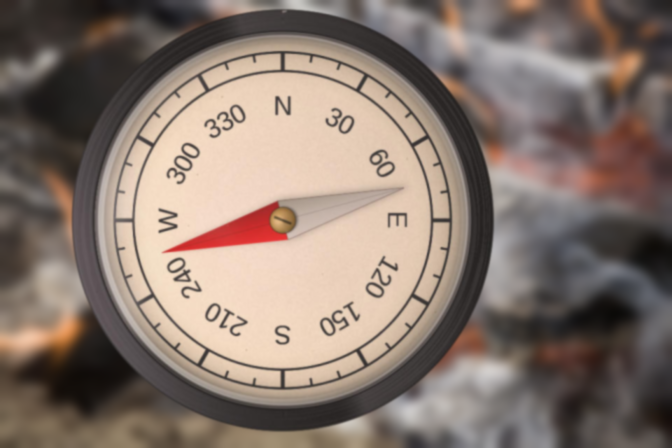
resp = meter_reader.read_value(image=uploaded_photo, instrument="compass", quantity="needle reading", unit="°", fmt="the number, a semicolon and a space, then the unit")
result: 255; °
